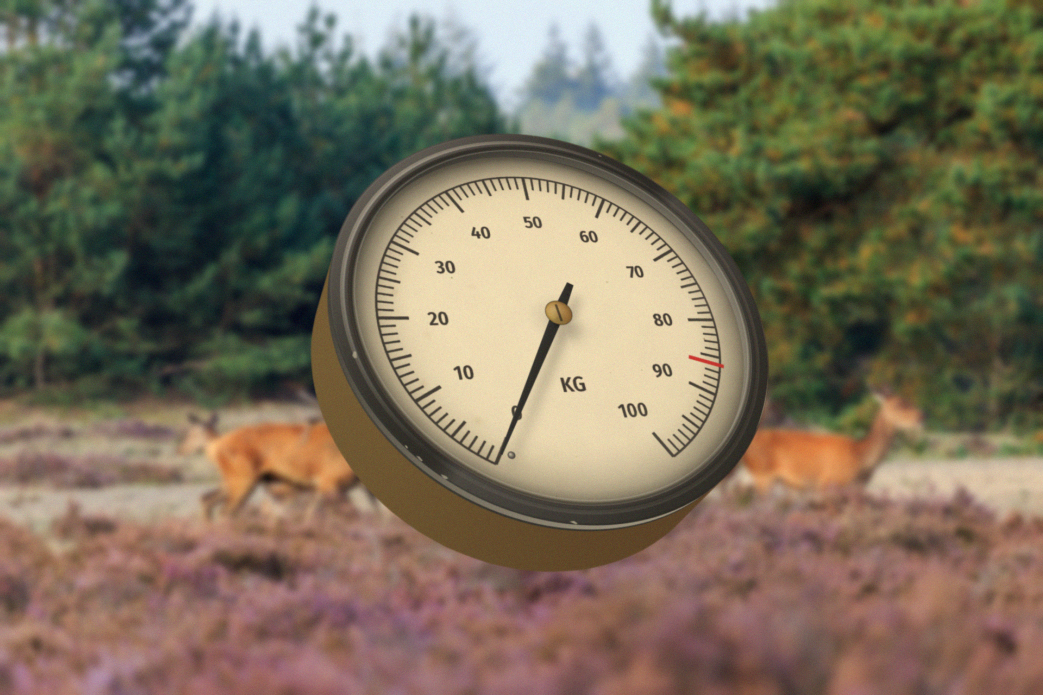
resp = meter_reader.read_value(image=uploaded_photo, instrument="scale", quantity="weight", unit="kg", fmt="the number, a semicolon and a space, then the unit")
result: 0; kg
